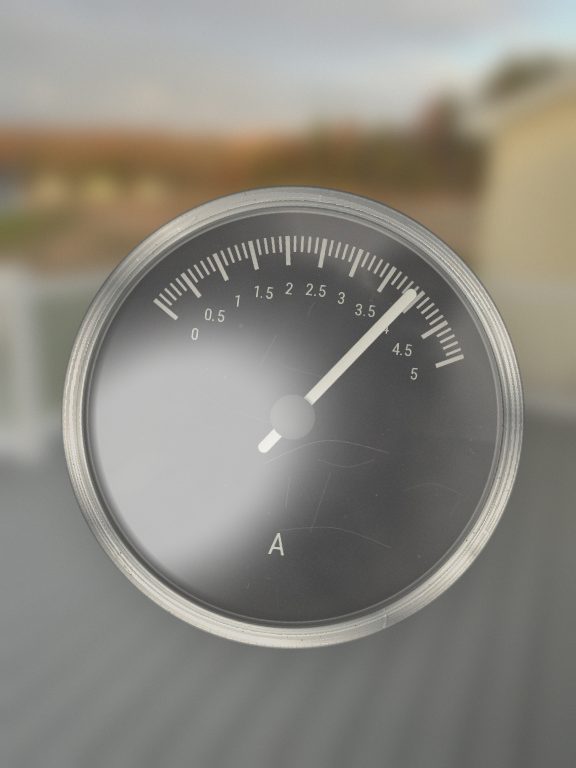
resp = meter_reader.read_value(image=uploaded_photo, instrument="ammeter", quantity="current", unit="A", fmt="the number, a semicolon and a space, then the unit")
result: 3.9; A
